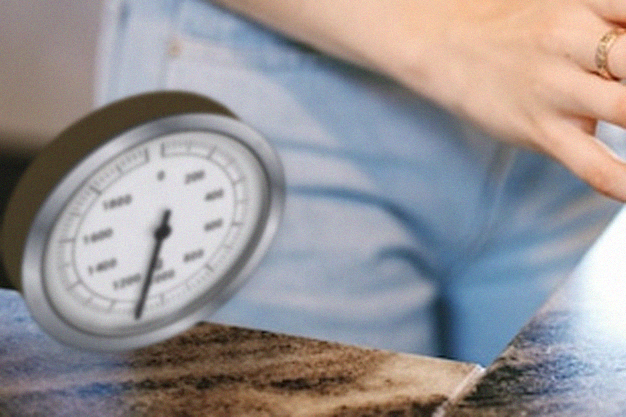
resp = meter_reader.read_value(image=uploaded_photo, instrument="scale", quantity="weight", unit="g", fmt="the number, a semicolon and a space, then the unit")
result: 1100; g
